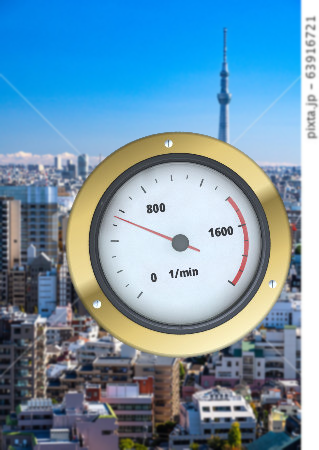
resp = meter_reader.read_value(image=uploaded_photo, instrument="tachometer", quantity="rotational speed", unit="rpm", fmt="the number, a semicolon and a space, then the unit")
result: 550; rpm
